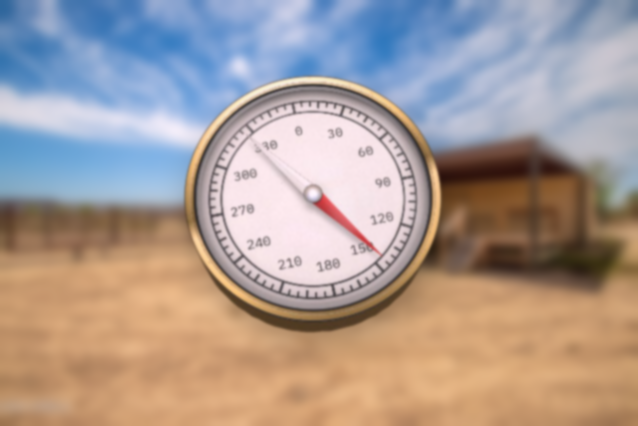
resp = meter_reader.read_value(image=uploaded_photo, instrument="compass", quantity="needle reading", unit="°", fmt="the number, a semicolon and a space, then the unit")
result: 145; °
